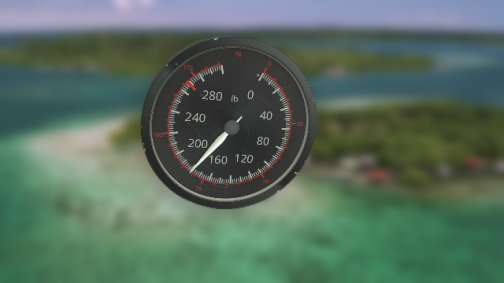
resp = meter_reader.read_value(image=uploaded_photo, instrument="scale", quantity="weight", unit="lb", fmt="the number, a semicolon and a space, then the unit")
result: 180; lb
